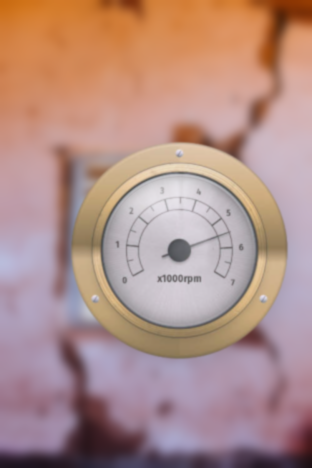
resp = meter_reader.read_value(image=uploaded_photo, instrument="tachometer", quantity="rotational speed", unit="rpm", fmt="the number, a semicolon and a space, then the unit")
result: 5500; rpm
